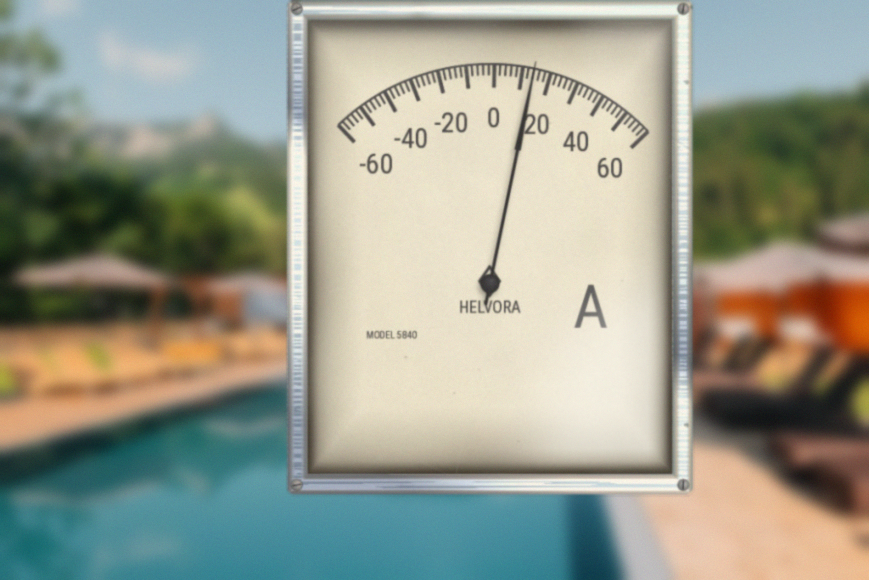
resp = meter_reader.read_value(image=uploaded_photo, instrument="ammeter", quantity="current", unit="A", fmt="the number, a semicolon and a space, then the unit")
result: 14; A
